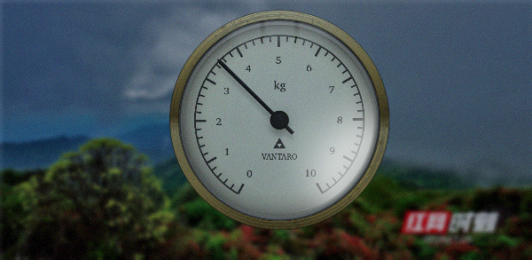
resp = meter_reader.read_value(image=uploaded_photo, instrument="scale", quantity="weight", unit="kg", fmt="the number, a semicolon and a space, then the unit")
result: 3.5; kg
